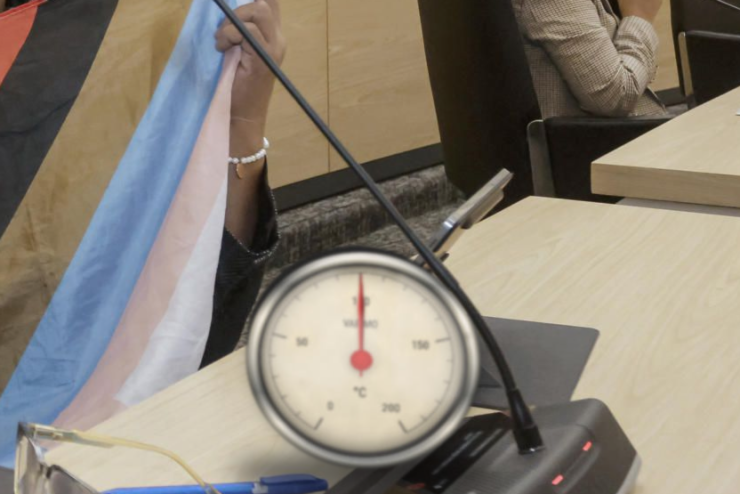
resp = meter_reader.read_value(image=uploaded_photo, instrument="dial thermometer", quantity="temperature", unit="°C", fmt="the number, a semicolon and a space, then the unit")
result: 100; °C
